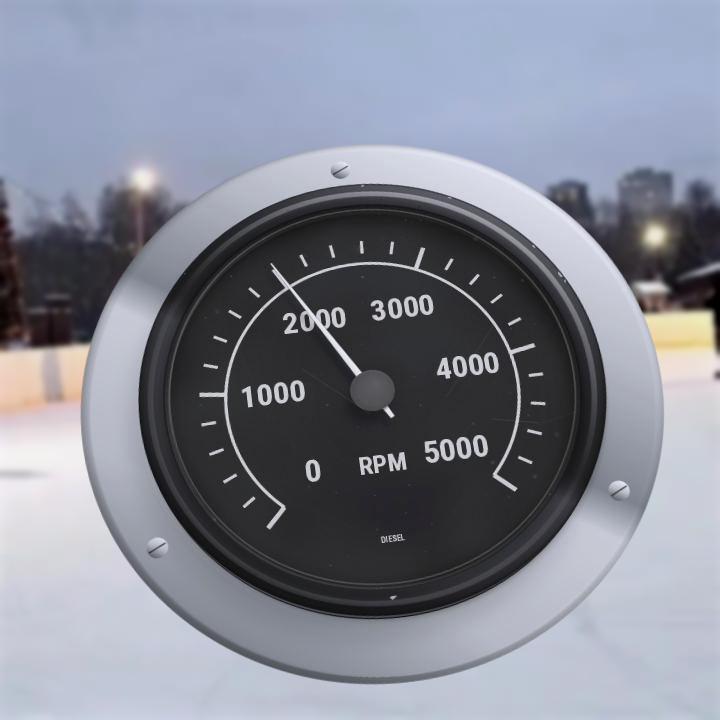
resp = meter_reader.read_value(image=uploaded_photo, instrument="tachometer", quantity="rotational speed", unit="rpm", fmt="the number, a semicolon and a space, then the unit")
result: 2000; rpm
